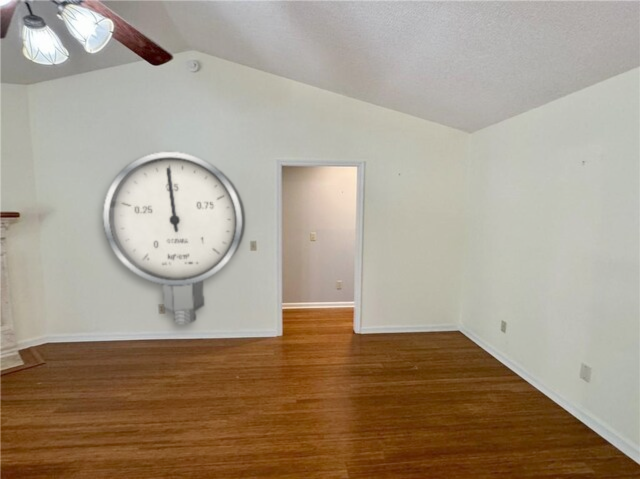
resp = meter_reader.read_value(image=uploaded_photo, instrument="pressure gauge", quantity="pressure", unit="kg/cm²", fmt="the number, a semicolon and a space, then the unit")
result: 0.5; kg/cm²
